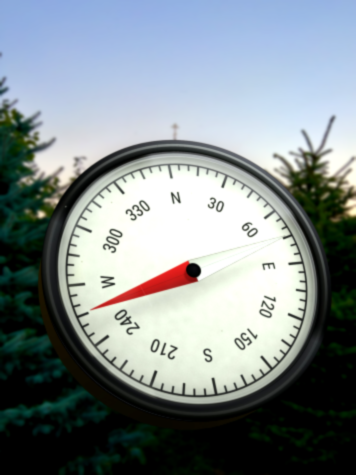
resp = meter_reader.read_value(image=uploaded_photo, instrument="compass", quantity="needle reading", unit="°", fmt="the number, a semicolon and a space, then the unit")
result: 255; °
